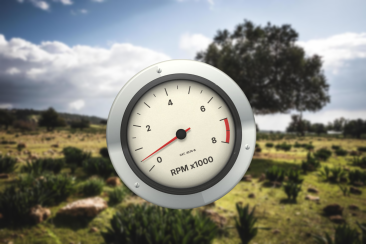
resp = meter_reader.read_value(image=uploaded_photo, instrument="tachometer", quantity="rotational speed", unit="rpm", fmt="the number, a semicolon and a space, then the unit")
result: 500; rpm
